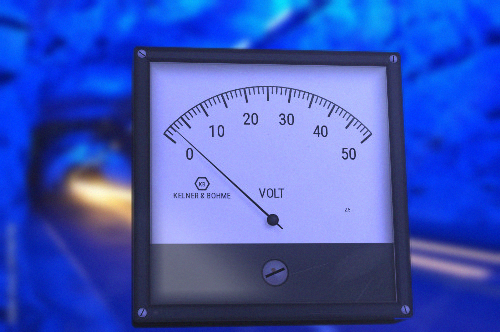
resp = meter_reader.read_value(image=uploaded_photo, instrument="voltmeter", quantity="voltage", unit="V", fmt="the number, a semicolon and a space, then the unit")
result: 2; V
